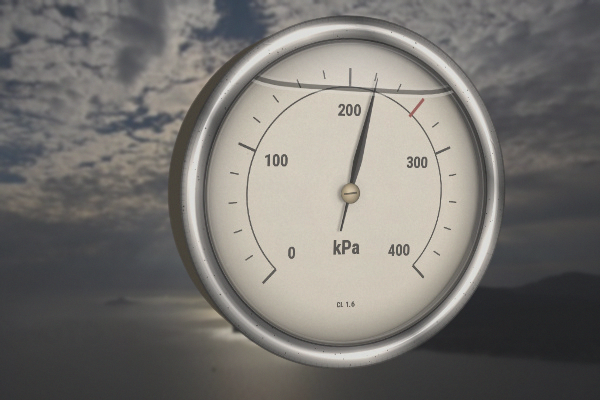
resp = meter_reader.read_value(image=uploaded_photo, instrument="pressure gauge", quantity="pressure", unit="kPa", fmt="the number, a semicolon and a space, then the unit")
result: 220; kPa
